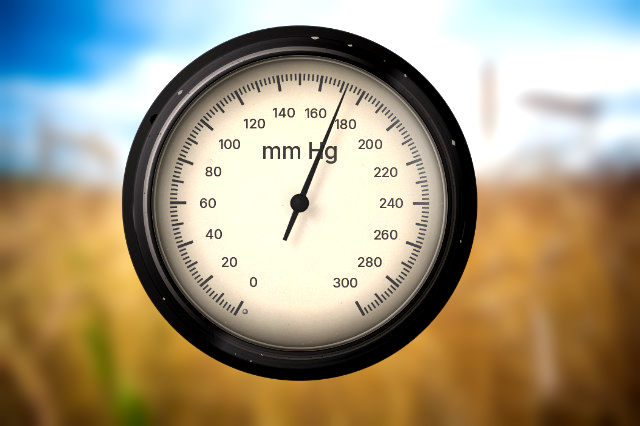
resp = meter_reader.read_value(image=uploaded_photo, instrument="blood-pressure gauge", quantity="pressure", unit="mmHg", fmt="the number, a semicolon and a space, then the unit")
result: 172; mmHg
